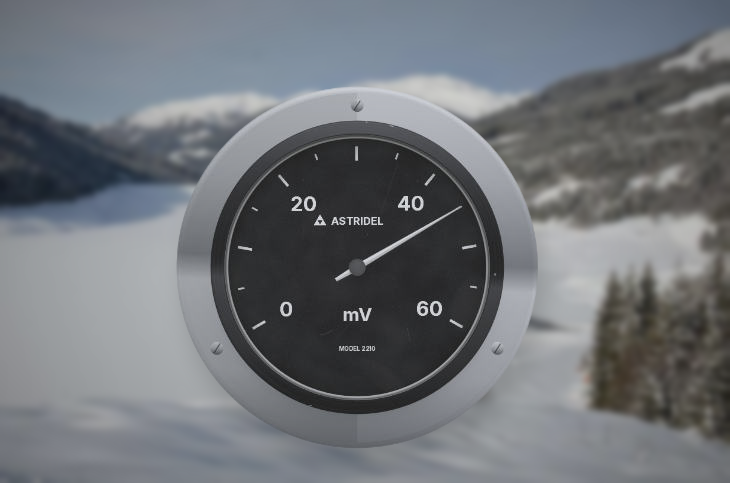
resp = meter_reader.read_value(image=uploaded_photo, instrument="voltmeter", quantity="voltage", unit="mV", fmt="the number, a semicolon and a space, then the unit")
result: 45; mV
